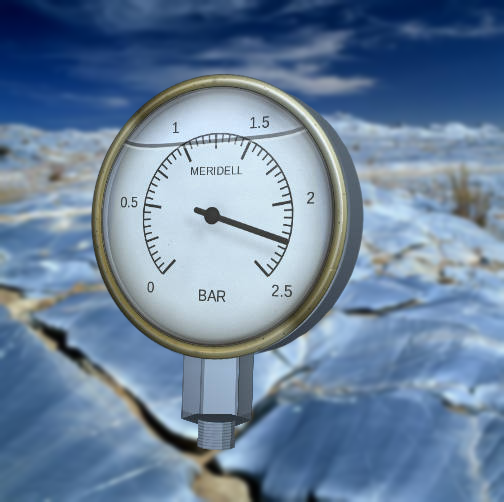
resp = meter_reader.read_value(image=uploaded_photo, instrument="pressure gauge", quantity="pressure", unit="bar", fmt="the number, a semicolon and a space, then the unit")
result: 2.25; bar
